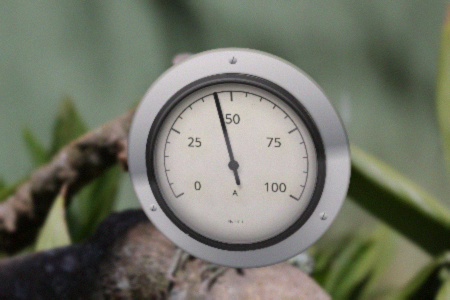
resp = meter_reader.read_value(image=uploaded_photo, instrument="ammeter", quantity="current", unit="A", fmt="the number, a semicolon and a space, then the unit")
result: 45; A
